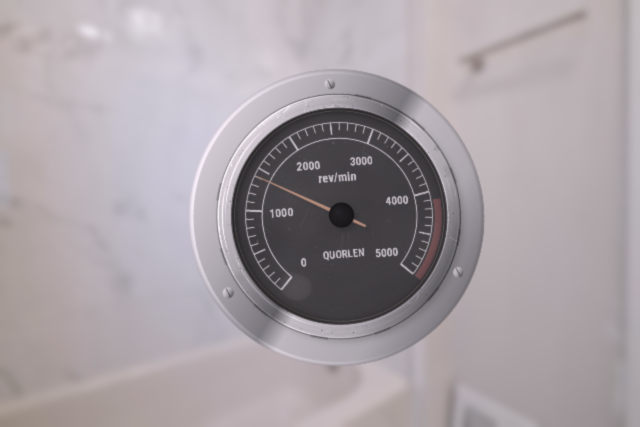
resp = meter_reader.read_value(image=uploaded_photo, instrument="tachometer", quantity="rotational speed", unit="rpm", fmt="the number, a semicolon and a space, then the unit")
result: 1400; rpm
